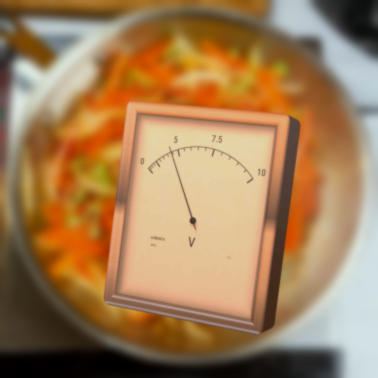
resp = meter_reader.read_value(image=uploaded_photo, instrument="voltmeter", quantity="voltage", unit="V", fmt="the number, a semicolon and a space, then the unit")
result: 4.5; V
